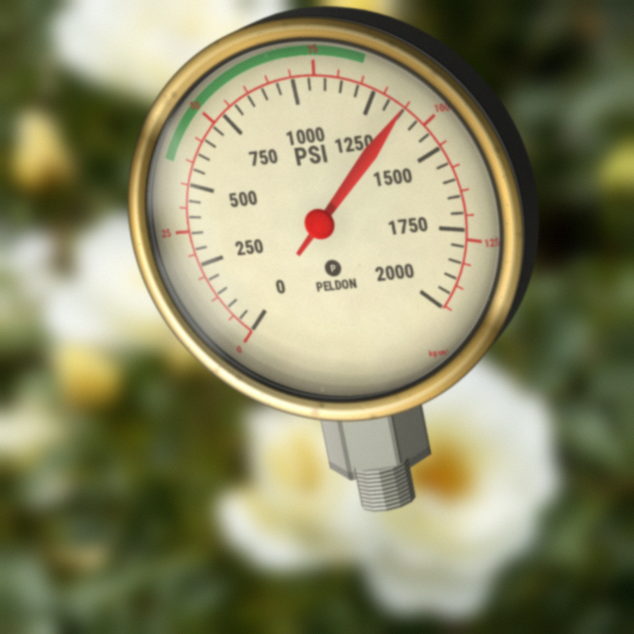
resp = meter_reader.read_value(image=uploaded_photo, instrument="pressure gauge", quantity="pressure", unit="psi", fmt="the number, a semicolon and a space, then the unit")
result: 1350; psi
